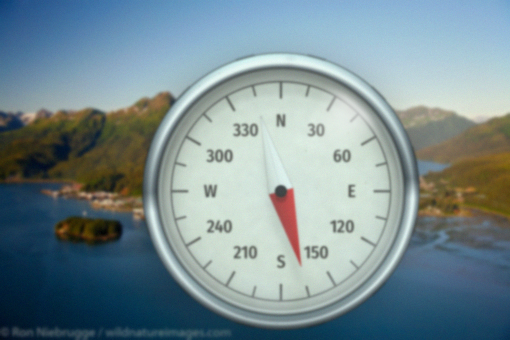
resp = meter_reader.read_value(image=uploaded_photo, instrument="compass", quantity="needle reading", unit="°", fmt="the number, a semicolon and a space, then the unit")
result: 165; °
